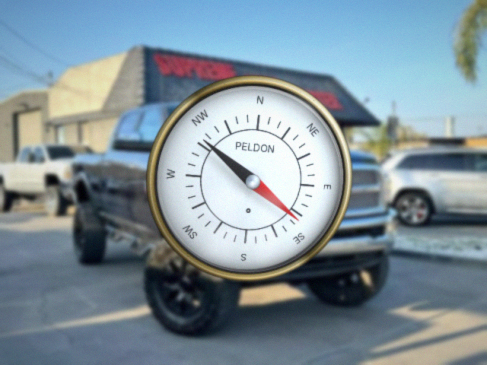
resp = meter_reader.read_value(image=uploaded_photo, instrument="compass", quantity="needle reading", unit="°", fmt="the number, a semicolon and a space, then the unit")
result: 125; °
